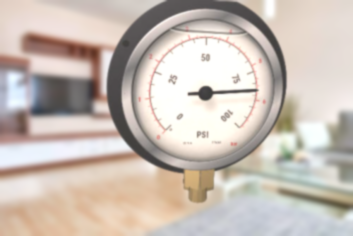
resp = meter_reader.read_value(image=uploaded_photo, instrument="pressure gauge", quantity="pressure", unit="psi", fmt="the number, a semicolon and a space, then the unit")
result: 82.5; psi
